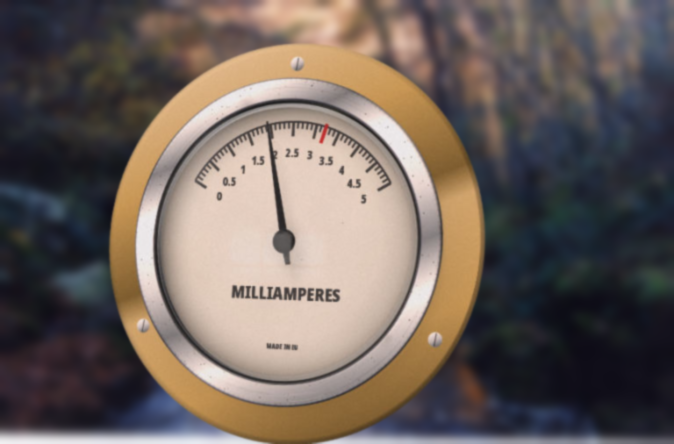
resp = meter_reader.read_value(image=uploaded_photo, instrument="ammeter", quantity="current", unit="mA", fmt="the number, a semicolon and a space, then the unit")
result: 2; mA
